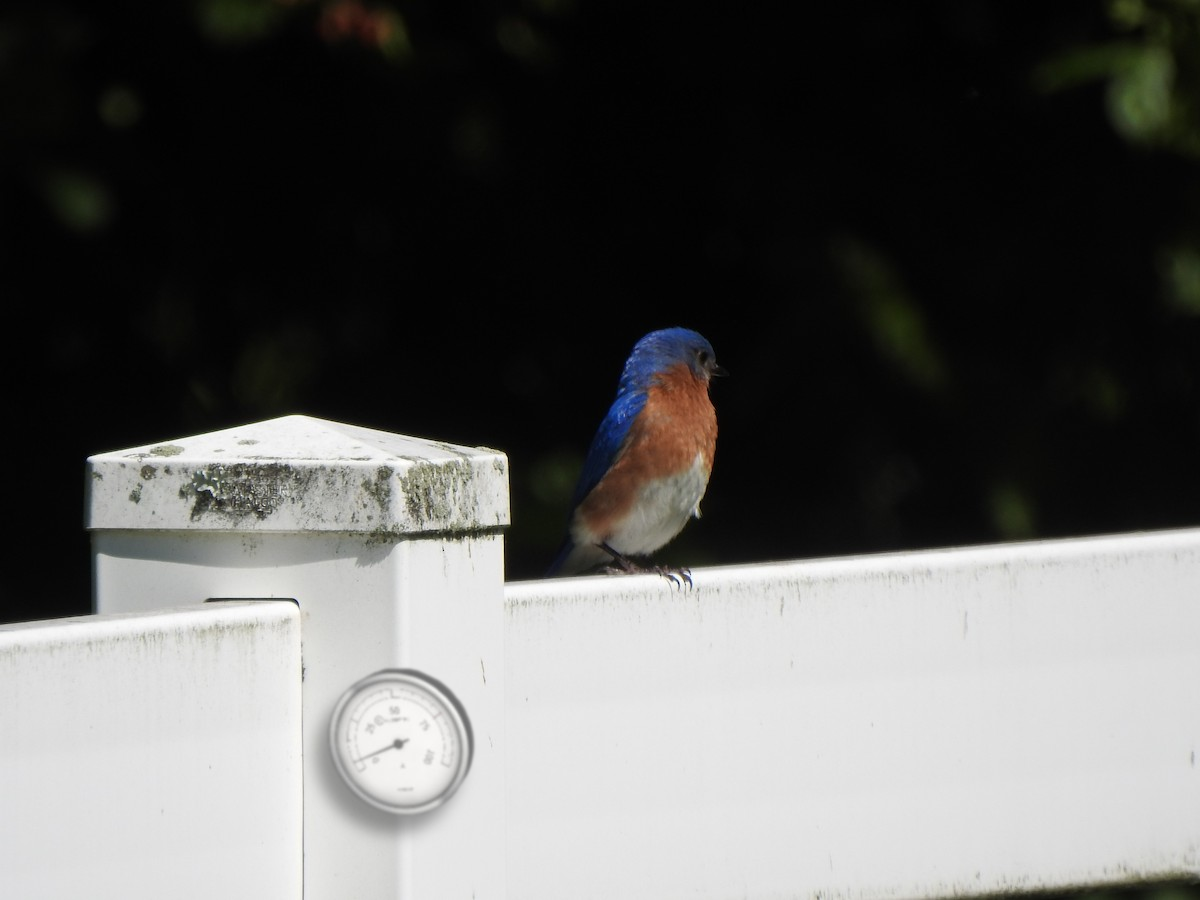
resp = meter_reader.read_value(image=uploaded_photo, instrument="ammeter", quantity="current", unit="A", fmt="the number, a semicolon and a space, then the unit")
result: 5; A
